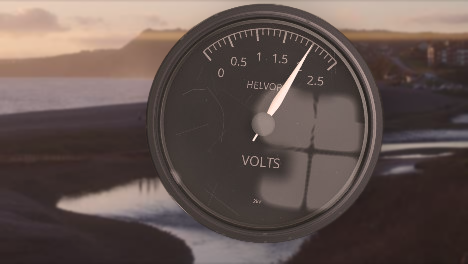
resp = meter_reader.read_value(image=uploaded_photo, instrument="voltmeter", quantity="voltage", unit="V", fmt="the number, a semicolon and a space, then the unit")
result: 2; V
